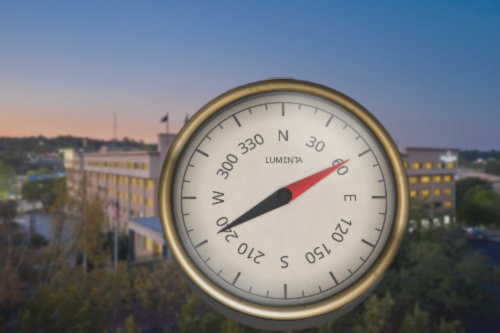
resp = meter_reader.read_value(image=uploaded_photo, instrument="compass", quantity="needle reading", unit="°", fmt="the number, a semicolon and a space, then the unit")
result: 60; °
